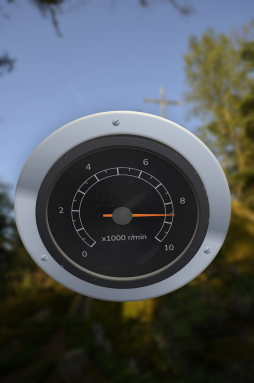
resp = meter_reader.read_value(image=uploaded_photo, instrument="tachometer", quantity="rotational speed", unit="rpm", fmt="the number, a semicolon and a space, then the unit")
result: 8500; rpm
